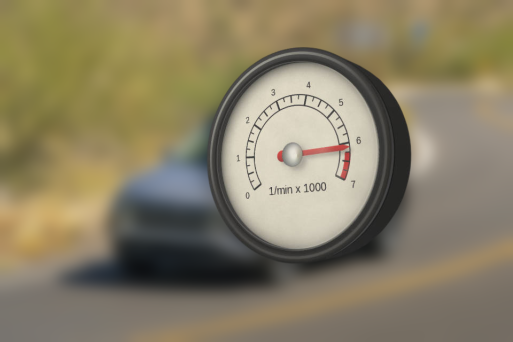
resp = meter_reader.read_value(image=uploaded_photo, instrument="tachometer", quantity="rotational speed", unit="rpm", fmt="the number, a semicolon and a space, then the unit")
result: 6125; rpm
